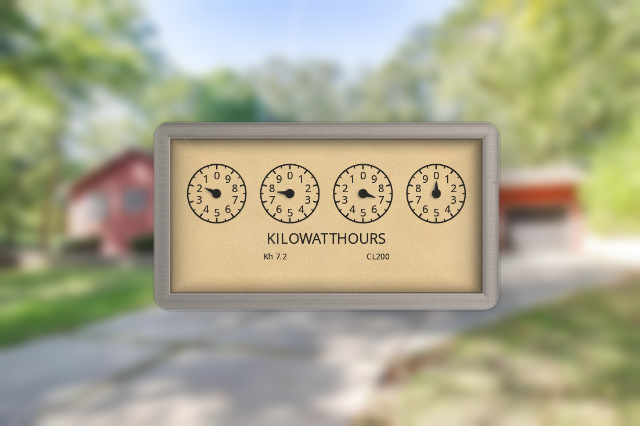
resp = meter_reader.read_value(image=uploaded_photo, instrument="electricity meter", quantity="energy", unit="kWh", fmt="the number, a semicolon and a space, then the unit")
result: 1770; kWh
